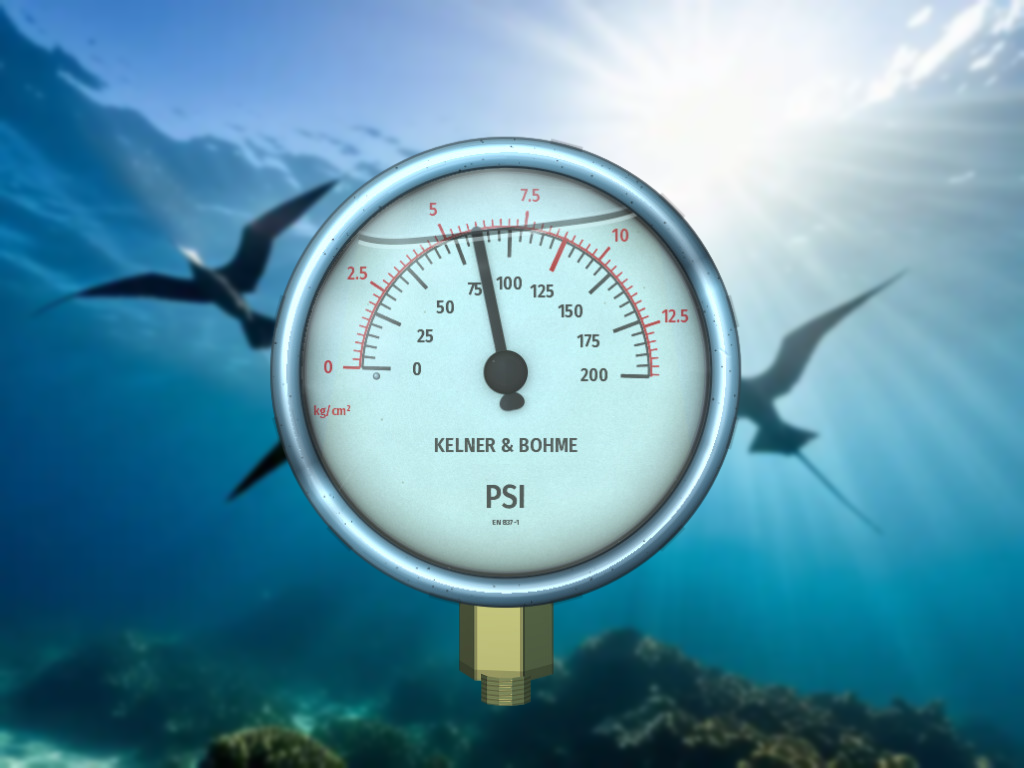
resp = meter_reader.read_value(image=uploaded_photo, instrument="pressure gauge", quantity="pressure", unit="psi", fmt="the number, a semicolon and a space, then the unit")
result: 85; psi
